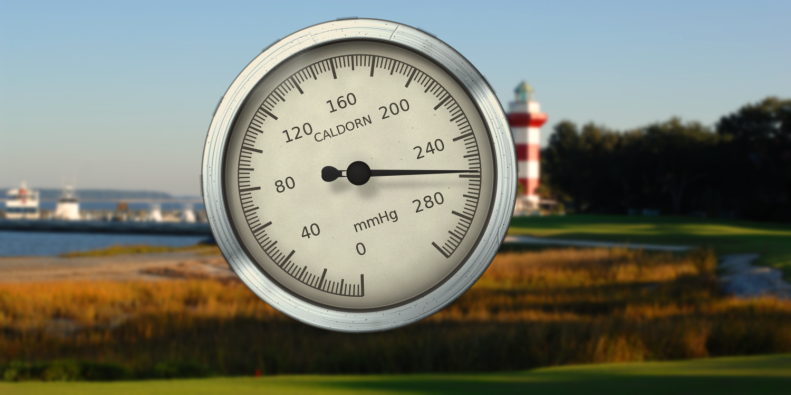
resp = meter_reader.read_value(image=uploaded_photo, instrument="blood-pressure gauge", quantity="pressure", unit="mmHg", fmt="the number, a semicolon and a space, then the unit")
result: 258; mmHg
